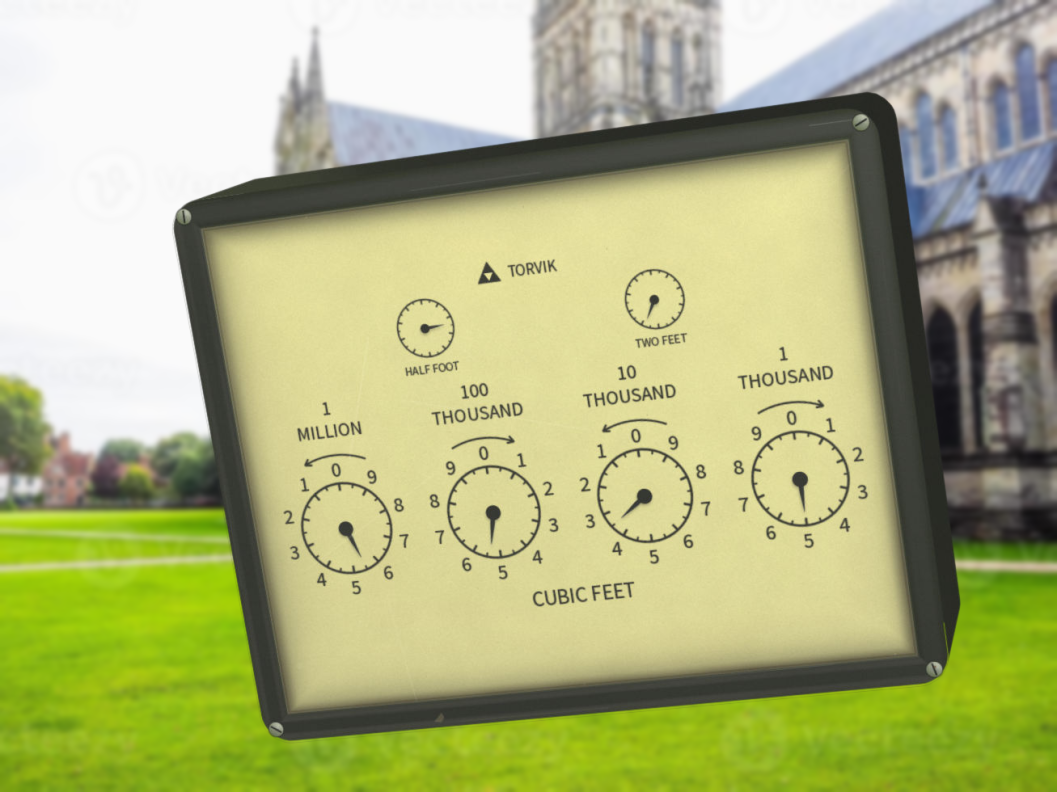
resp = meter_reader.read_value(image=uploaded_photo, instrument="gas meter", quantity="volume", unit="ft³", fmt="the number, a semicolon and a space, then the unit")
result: 553500; ft³
